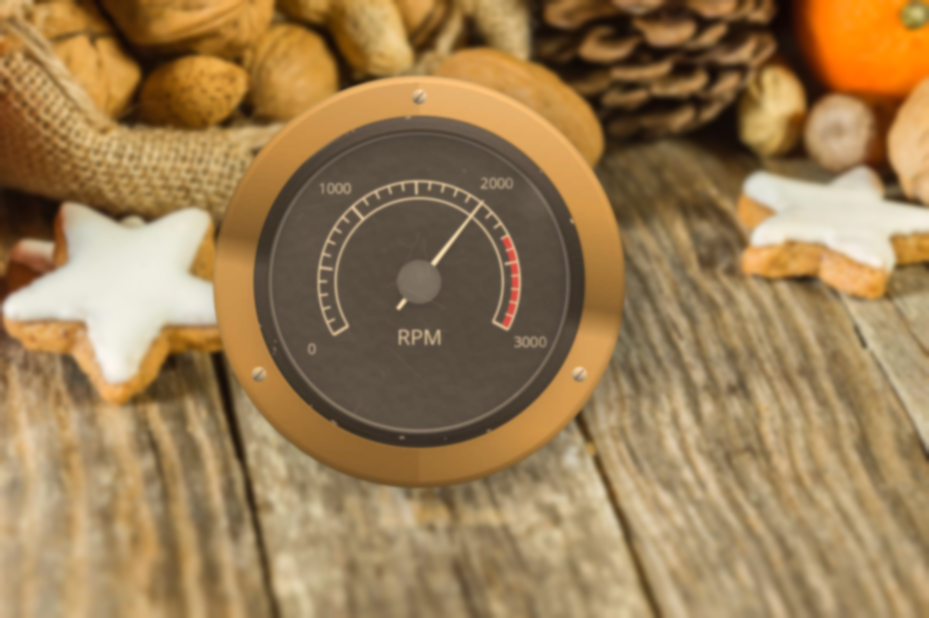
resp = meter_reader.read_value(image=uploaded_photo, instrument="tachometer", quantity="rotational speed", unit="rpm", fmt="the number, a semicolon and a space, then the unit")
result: 2000; rpm
